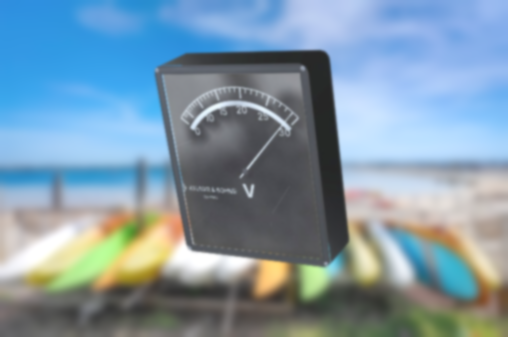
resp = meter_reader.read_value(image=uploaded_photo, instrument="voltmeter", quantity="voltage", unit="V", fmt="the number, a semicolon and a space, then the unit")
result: 29; V
